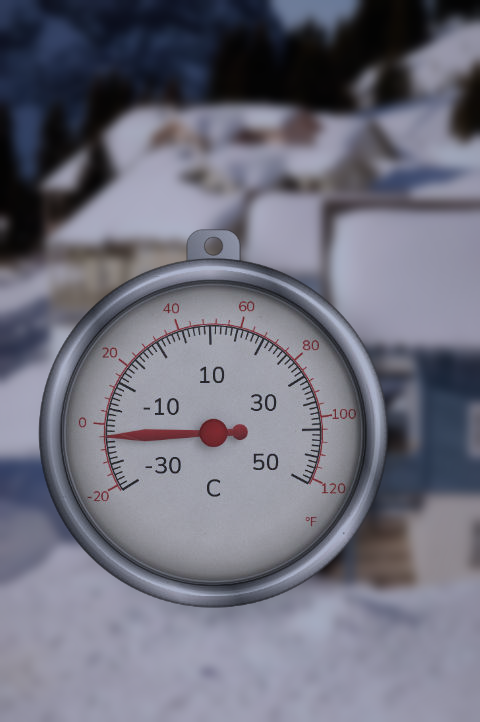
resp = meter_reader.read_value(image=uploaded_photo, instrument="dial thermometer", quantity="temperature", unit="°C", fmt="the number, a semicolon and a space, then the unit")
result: -20; °C
